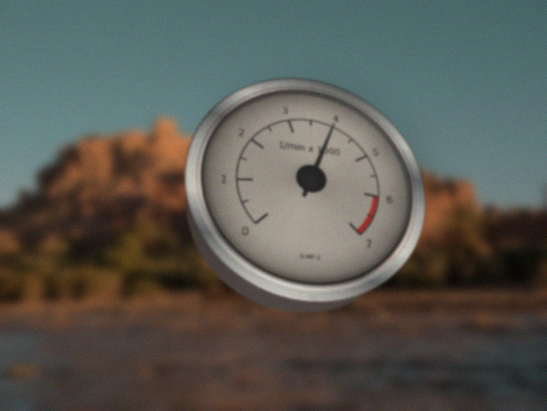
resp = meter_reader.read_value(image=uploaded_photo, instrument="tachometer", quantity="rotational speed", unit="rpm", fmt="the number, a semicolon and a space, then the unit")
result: 4000; rpm
